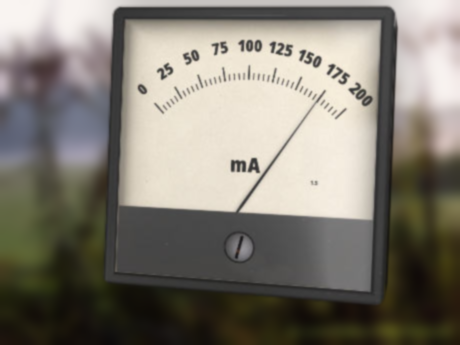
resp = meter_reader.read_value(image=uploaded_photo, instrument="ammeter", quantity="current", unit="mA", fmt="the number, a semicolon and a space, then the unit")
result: 175; mA
